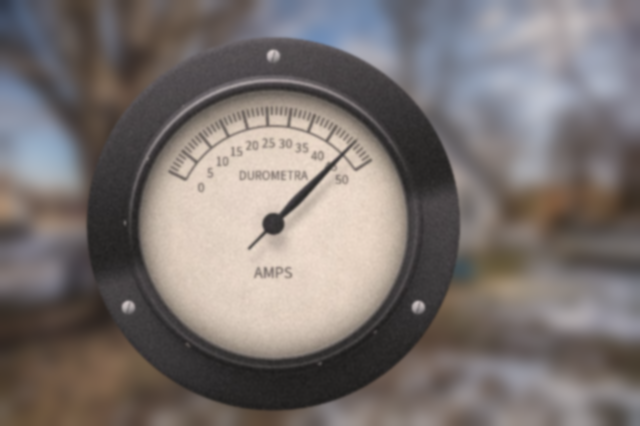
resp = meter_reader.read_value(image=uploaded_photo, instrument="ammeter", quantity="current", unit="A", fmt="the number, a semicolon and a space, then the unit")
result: 45; A
